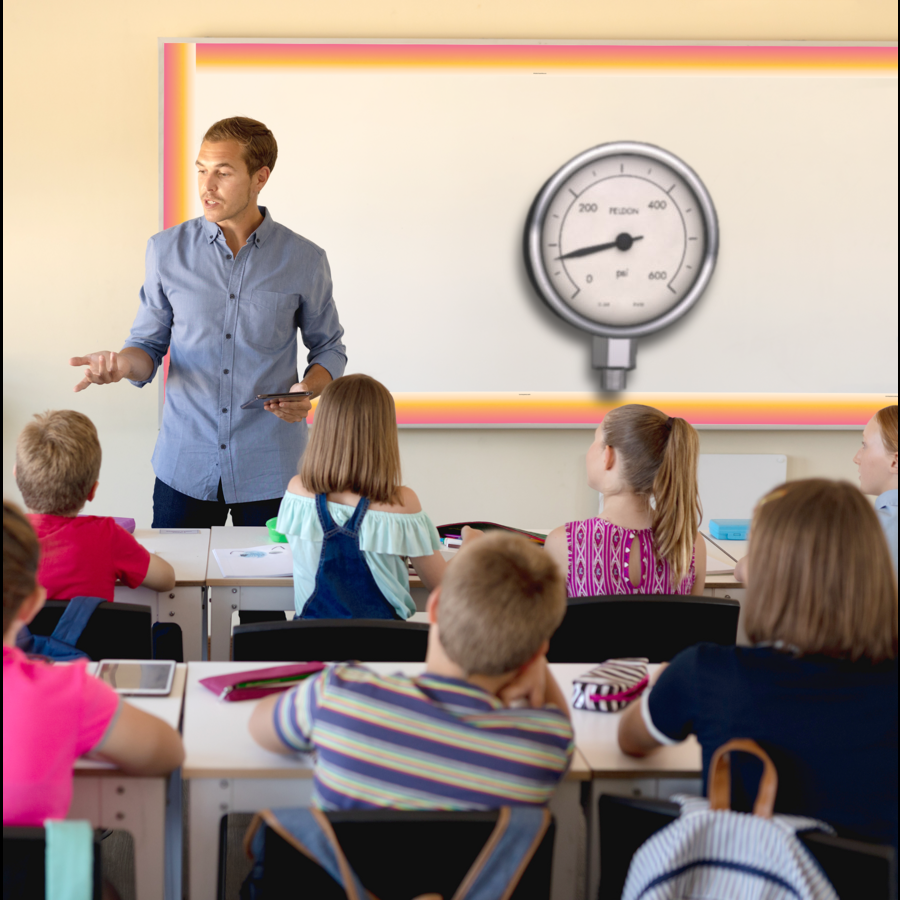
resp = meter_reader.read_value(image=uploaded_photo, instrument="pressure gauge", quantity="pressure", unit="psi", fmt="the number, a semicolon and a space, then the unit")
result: 75; psi
